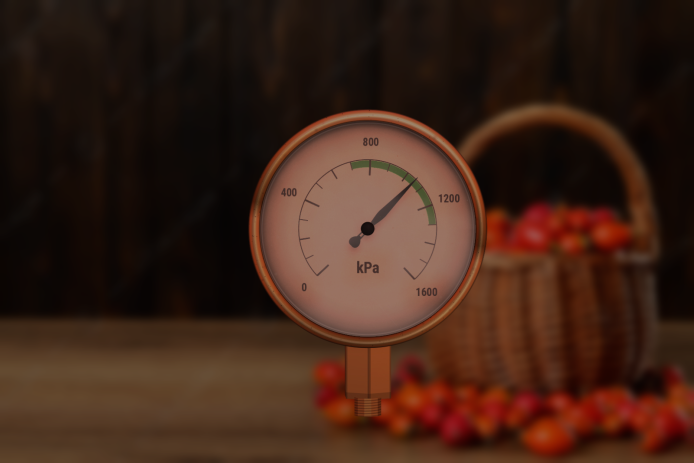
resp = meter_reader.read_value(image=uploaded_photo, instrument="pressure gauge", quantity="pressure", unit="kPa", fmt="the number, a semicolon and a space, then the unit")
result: 1050; kPa
